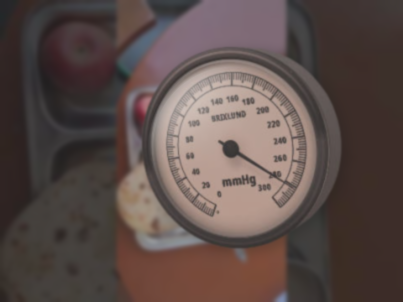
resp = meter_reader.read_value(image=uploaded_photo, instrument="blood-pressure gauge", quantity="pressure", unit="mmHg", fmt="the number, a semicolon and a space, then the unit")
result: 280; mmHg
